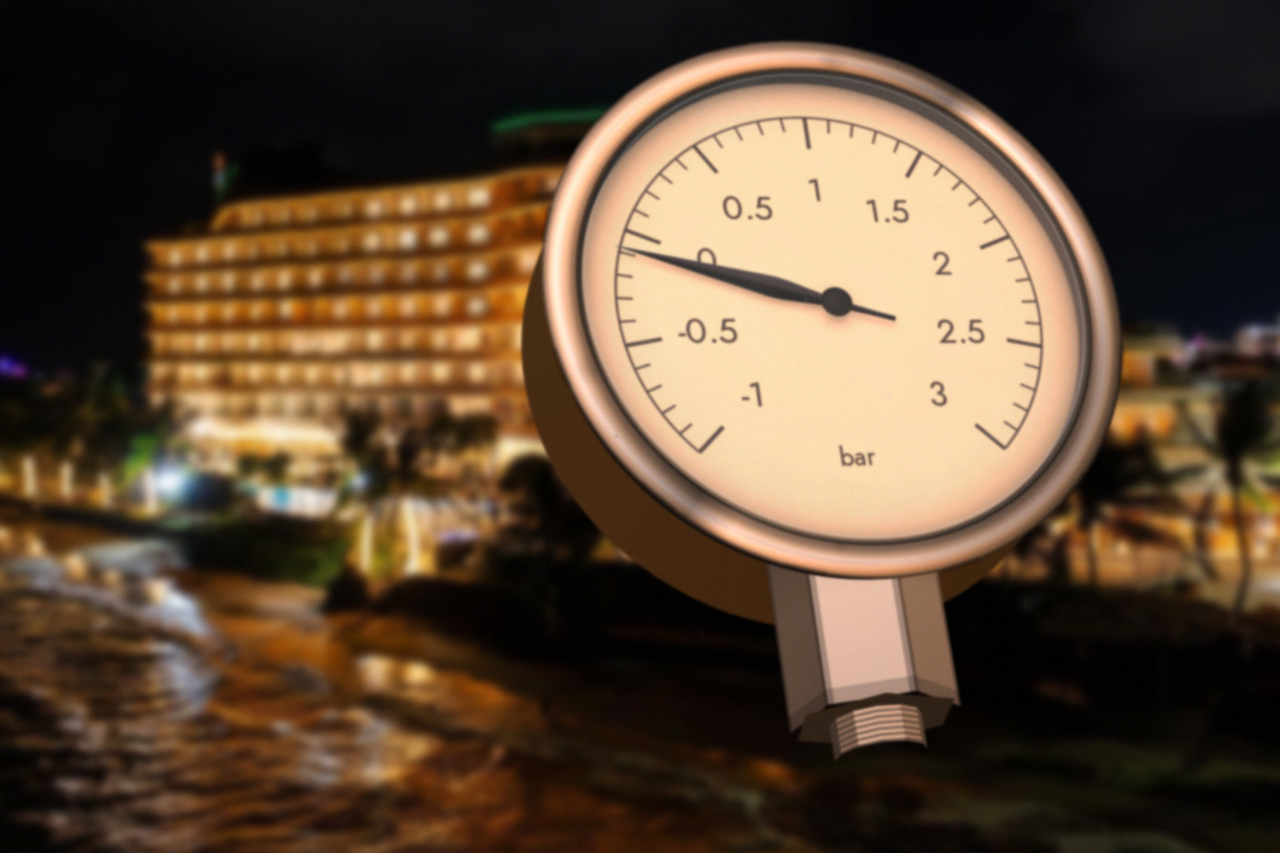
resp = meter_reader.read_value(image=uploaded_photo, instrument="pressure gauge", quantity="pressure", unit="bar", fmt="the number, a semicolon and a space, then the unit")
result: -0.1; bar
